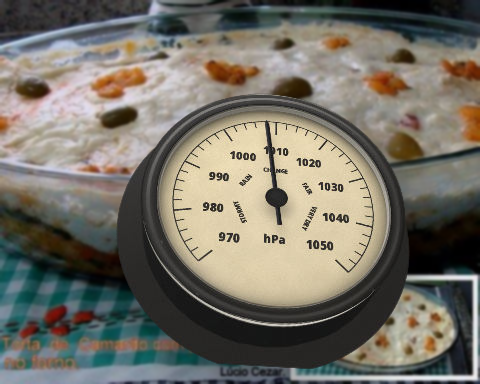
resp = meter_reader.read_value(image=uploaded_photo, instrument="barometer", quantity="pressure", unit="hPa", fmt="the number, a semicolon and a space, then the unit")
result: 1008; hPa
